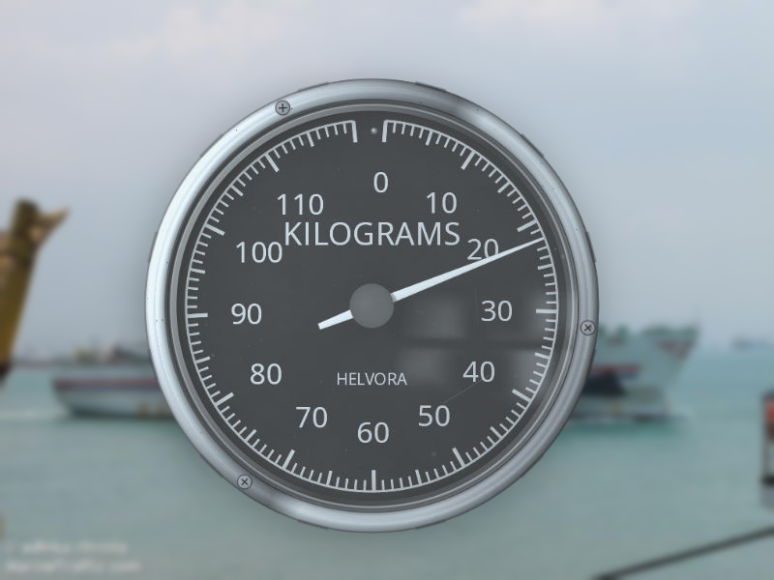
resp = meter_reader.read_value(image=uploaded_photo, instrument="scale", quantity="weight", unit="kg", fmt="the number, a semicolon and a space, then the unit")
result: 22; kg
